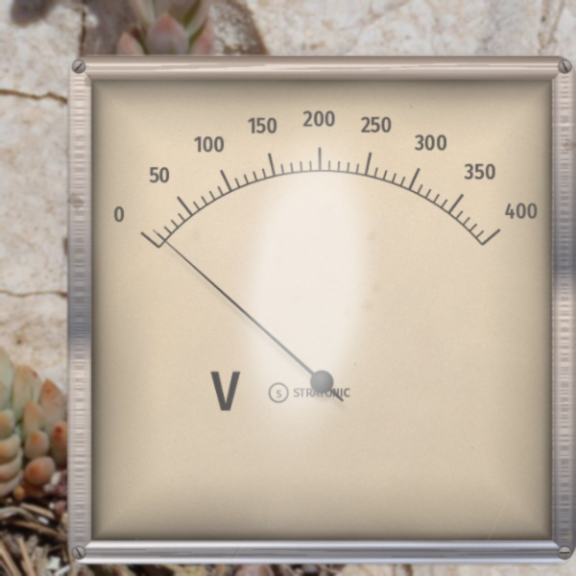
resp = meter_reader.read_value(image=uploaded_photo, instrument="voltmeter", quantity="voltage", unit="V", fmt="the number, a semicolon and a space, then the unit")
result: 10; V
